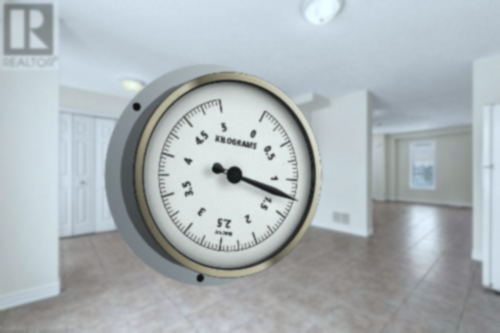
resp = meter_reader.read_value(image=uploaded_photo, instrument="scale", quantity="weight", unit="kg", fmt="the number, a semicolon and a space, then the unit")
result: 1.25; kg
